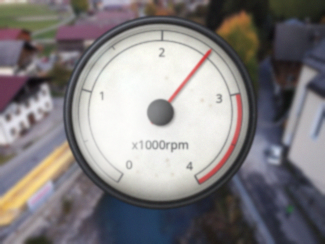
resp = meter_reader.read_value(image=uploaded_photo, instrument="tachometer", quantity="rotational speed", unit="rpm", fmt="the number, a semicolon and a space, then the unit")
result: 2500; rpm
